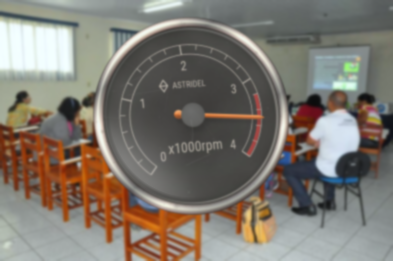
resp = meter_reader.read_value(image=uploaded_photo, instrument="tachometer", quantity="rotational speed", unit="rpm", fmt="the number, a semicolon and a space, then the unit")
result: 3500; rpm
